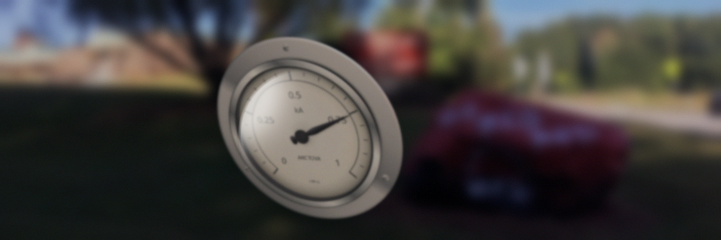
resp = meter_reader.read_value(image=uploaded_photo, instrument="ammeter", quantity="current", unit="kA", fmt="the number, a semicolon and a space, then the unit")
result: 0.75; kA
